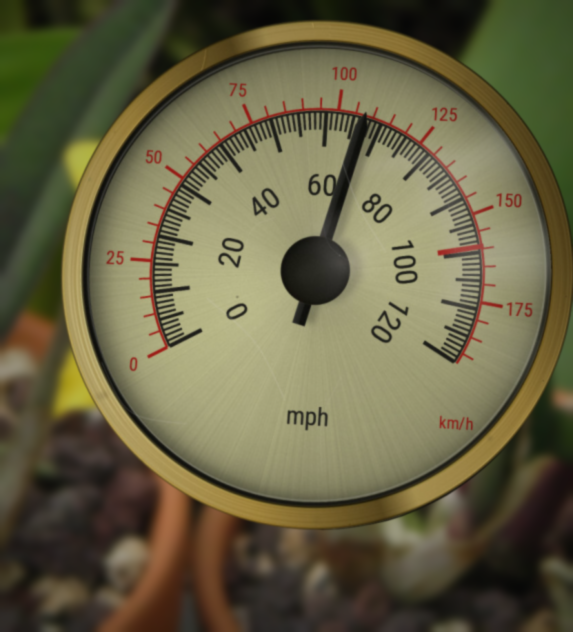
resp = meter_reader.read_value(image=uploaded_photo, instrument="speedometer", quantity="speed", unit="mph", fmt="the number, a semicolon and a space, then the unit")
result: 67; mph
